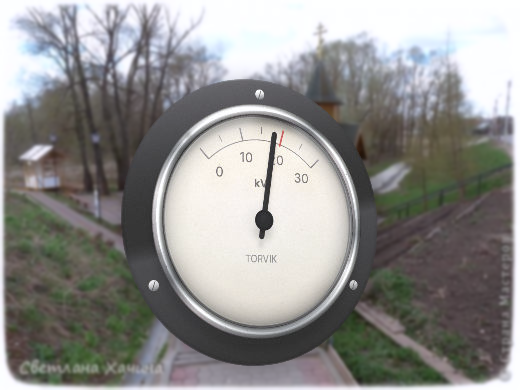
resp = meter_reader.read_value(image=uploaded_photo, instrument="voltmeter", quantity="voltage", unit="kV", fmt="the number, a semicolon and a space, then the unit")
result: 17.5; kV
